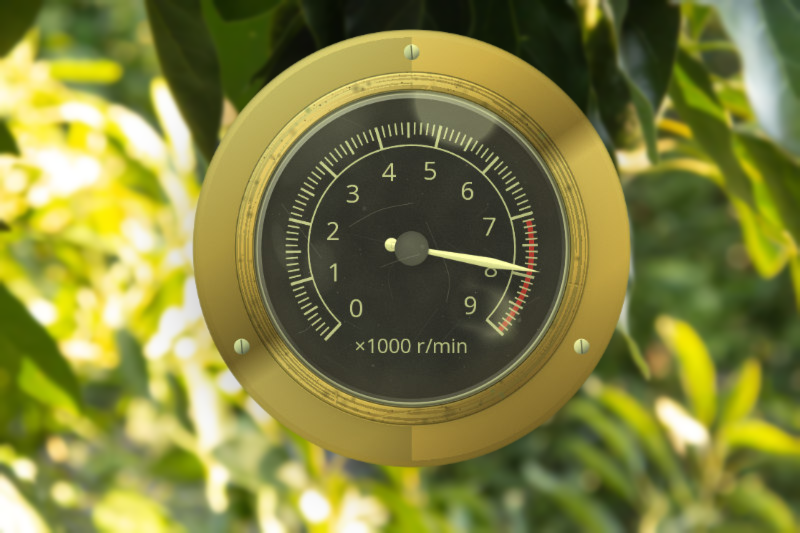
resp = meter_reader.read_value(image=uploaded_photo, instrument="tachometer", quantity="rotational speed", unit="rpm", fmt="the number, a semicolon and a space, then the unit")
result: 7900; rpm
